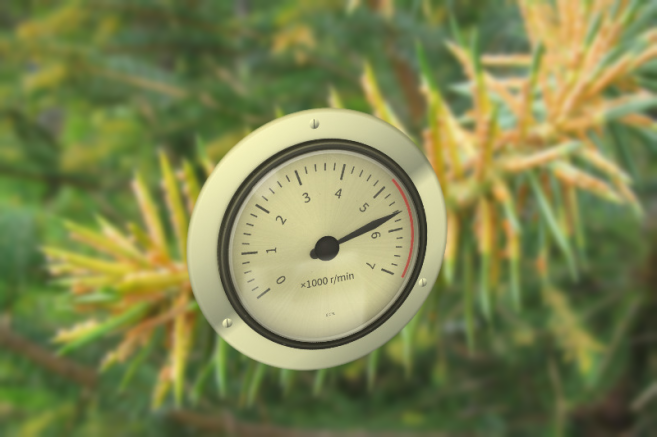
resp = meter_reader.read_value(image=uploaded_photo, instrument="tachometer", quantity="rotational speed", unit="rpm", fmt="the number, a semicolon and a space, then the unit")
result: 5600; rpm
